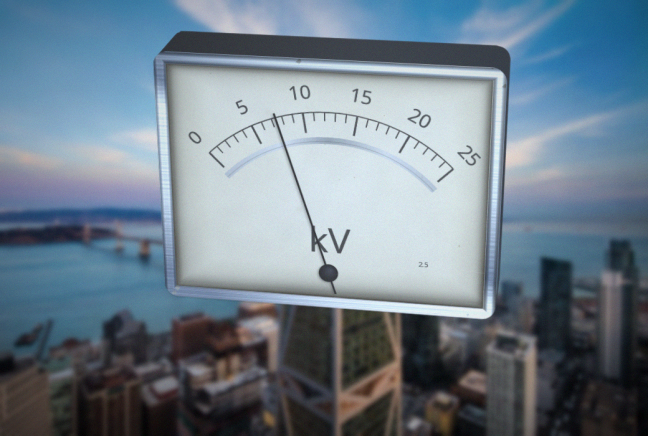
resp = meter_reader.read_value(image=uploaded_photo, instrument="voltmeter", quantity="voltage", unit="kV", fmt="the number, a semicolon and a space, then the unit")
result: 7.5; kV
